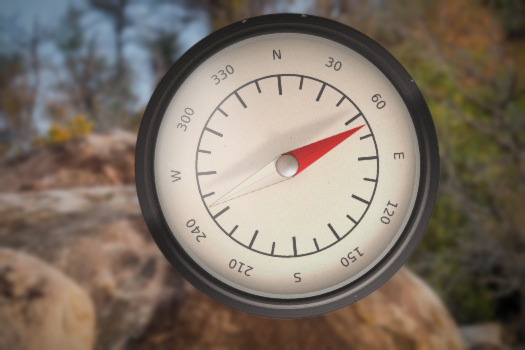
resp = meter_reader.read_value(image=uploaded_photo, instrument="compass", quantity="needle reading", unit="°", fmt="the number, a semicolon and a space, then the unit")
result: 67.5; °
